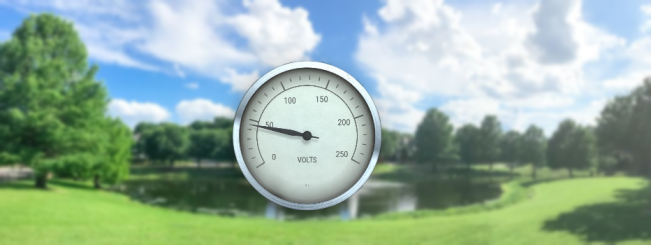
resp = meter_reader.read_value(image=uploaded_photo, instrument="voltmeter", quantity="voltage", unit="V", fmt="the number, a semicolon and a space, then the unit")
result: 45; V
